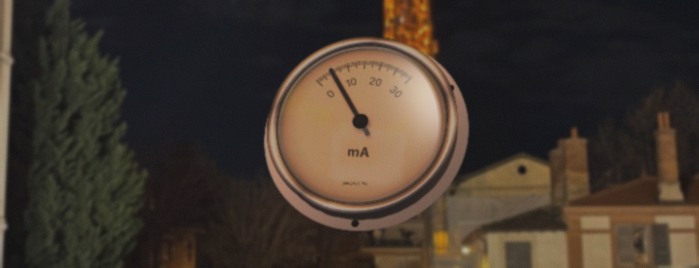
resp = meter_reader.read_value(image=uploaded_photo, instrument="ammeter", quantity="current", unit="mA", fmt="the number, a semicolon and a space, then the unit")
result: 5; mA
